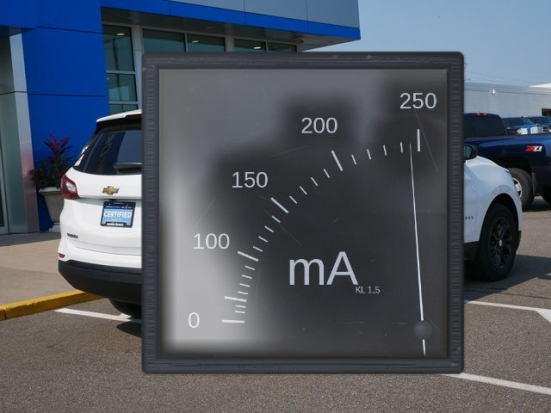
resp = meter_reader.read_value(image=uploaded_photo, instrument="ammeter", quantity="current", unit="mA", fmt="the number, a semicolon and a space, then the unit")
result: 245; mA
